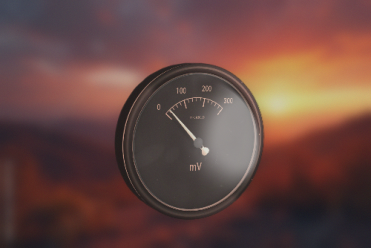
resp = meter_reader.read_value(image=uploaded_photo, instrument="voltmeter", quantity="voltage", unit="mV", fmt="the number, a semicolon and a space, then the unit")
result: 20; mV
